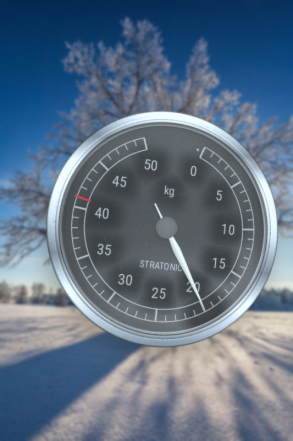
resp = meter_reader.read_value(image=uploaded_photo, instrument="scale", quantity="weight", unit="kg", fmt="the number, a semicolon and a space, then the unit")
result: 20; kg
